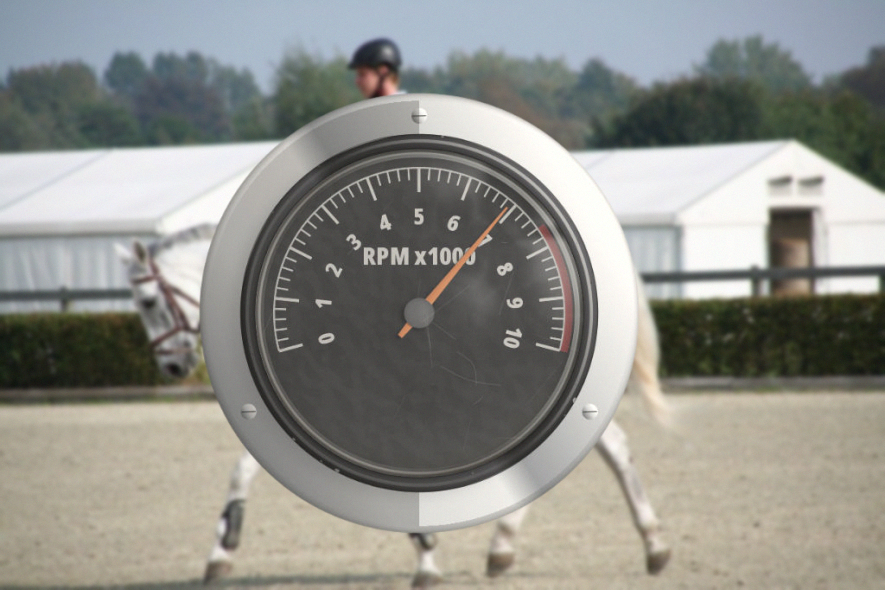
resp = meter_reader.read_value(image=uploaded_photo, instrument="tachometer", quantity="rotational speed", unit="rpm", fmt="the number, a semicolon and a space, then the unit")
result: 6900; rpm
